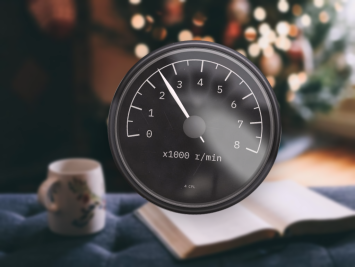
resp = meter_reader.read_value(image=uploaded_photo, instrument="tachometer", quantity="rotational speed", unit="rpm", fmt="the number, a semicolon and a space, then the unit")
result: 2500; rpm
